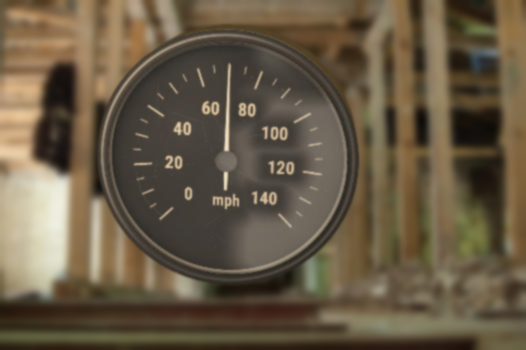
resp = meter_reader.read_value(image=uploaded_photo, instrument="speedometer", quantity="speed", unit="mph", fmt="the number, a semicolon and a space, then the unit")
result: 70; mph
